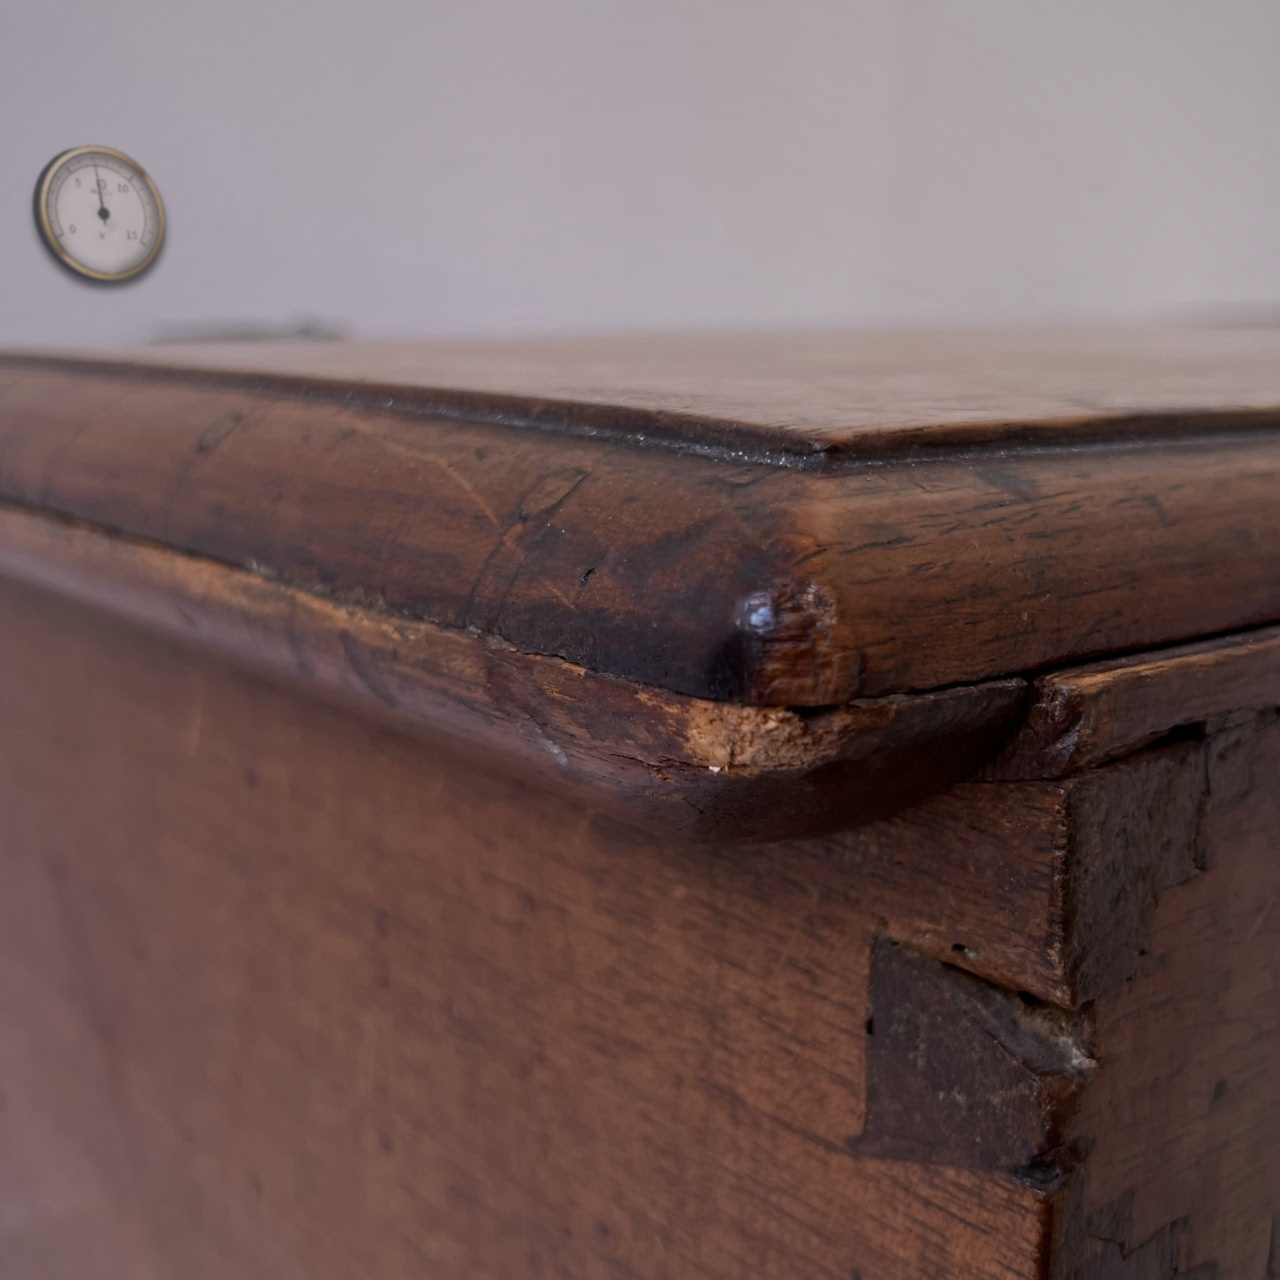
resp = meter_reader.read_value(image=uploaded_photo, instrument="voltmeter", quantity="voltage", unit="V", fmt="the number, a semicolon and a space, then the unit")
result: 7; V
